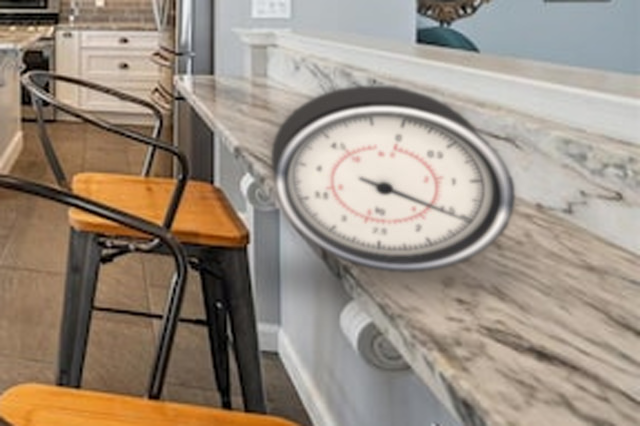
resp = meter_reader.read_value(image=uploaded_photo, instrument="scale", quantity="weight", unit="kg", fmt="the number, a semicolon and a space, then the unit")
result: 1.5; kg
